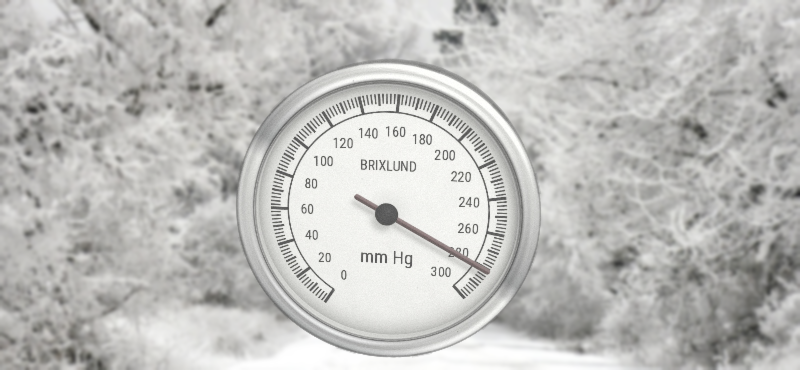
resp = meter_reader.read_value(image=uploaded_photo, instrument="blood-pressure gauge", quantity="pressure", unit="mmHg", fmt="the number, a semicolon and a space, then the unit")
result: 280; mmHg
